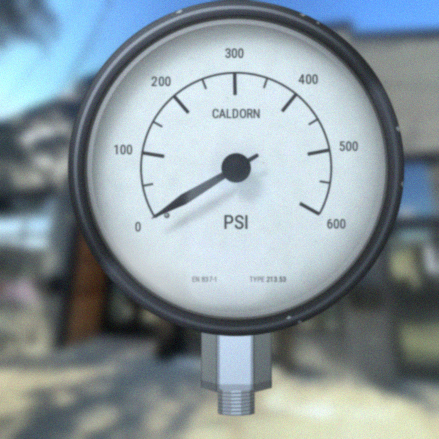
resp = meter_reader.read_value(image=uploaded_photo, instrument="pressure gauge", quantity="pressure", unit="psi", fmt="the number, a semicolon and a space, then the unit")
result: 0; psi
